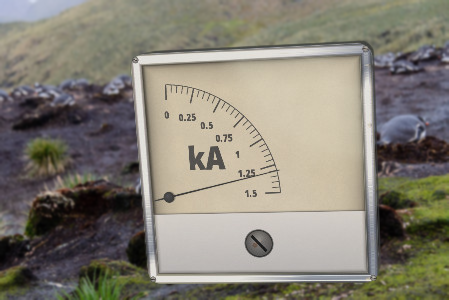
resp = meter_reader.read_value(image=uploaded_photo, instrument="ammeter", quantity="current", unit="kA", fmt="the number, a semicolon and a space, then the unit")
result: 1.3; kA
